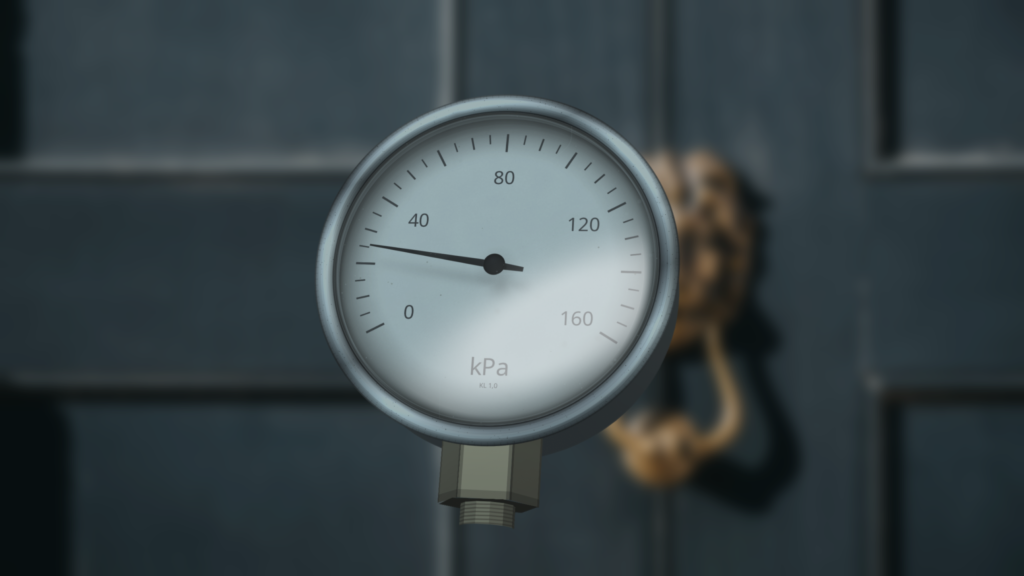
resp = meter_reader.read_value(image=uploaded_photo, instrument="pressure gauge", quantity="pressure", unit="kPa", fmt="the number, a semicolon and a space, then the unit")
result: 25; kPa
